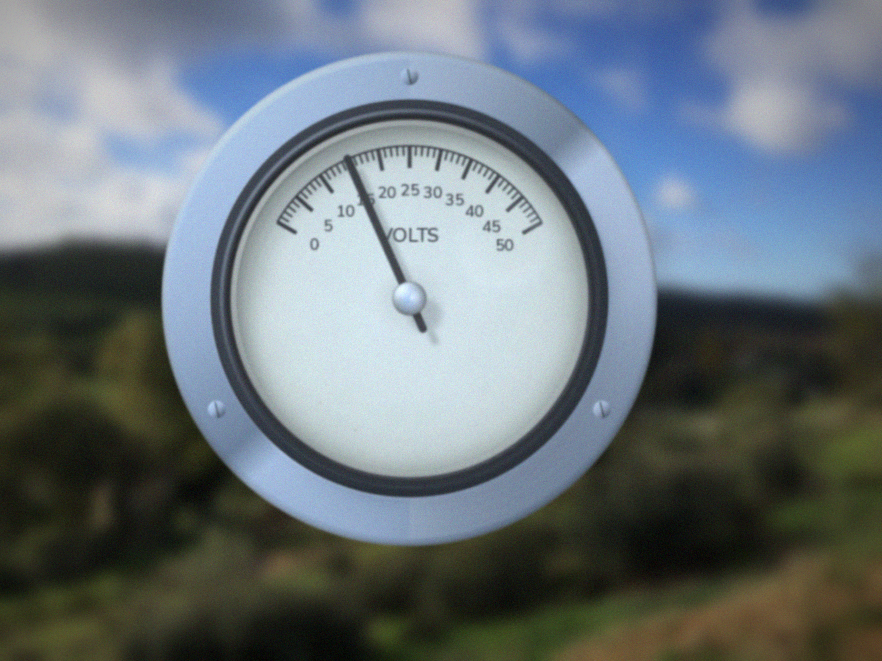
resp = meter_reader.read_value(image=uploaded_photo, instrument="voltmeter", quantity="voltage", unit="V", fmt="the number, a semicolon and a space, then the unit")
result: 15; V
